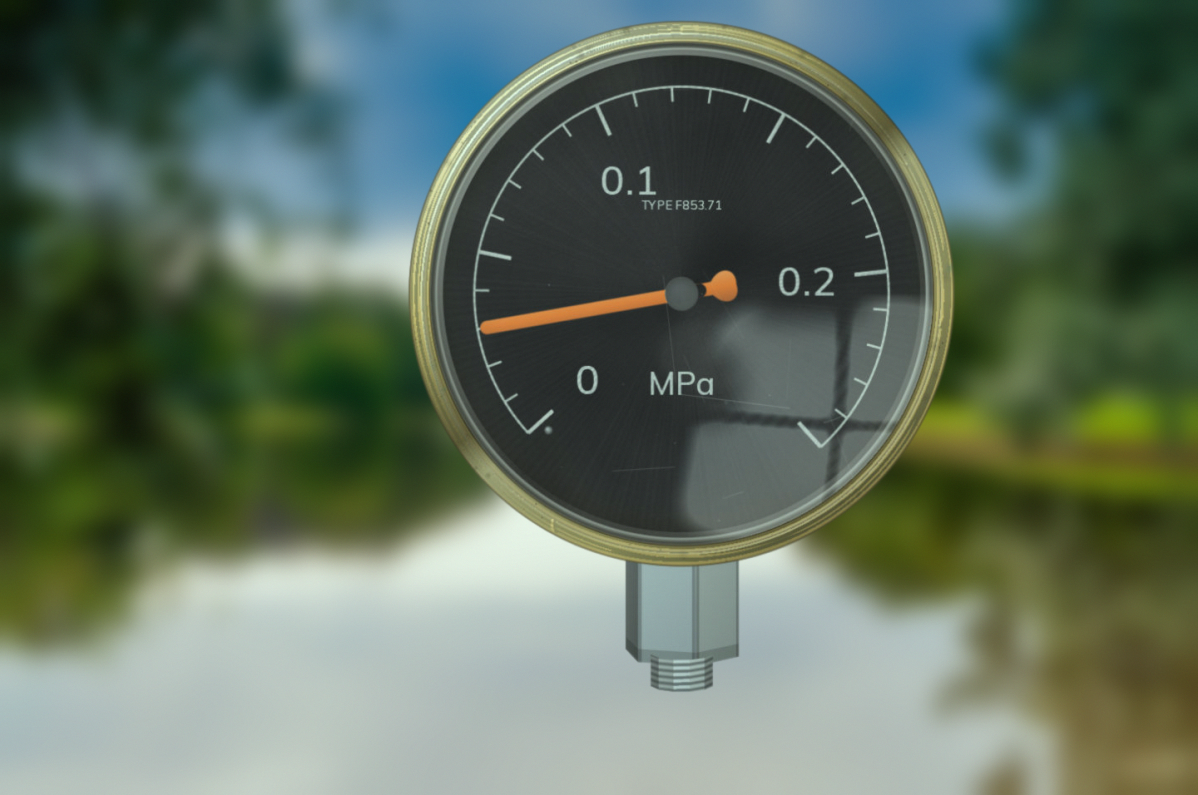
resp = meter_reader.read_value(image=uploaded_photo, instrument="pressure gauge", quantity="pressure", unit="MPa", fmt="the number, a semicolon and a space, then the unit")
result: 0.03; MPa
